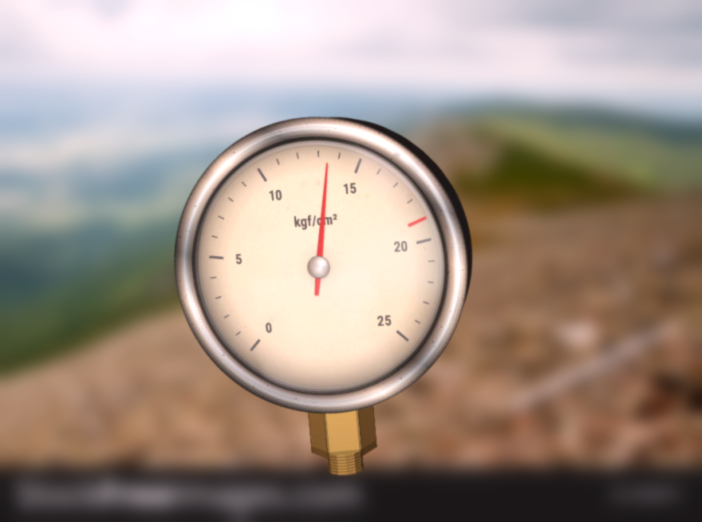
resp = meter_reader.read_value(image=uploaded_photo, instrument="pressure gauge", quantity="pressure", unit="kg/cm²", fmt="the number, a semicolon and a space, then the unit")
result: 13.5; kg/cm²
